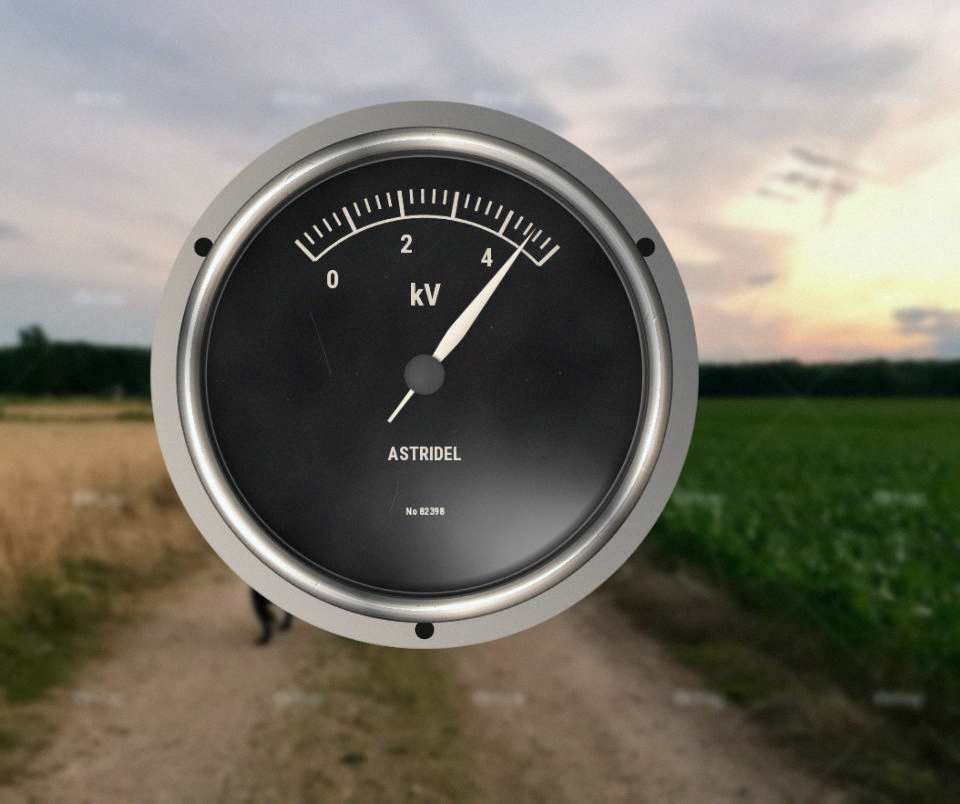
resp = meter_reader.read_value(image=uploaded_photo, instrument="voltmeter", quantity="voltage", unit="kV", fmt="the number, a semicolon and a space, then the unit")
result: 4.5; kV
